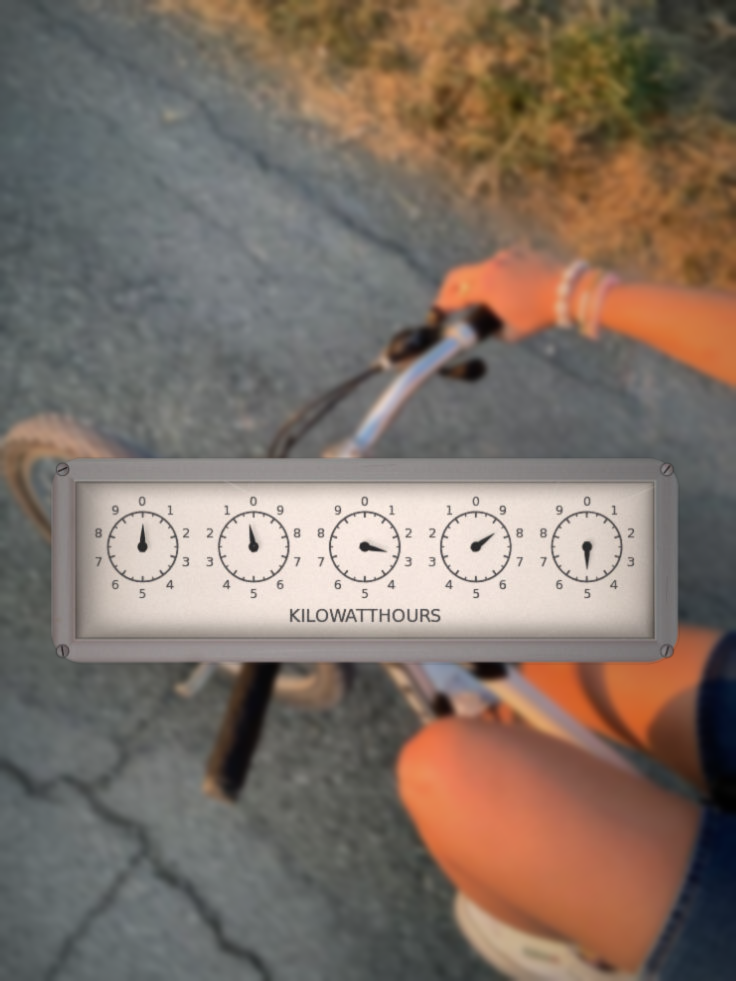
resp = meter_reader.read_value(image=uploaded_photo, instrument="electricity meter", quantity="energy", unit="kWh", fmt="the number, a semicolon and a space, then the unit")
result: 285; kWh
